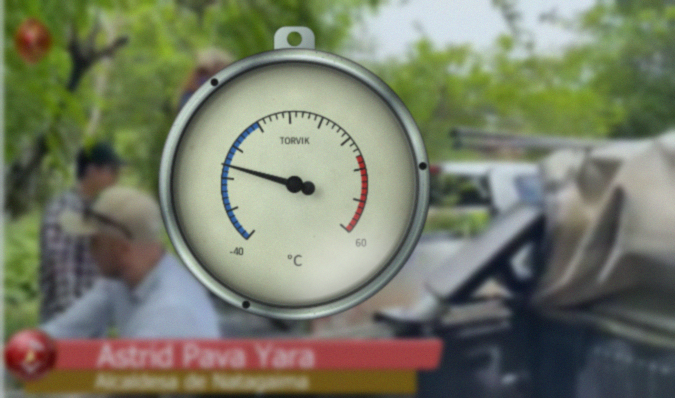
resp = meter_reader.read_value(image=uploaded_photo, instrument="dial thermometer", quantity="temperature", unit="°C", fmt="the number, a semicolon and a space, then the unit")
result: -16; °C
